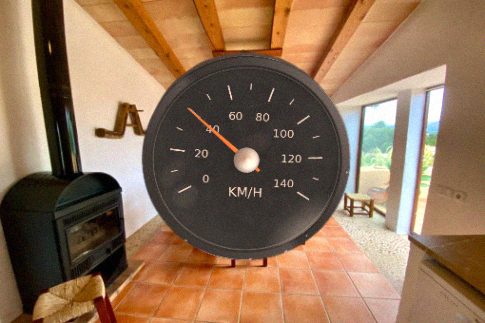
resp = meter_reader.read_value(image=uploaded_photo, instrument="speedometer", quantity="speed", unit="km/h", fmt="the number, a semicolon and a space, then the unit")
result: 40; km/h
